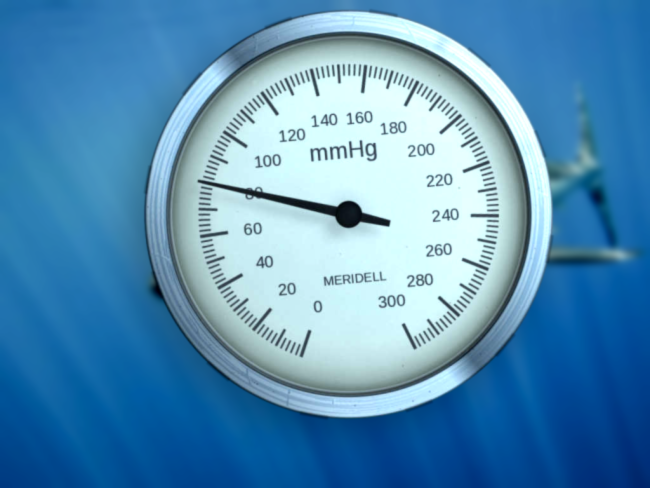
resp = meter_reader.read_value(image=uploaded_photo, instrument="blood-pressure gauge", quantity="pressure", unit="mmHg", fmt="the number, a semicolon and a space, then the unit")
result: 80; mmHg
